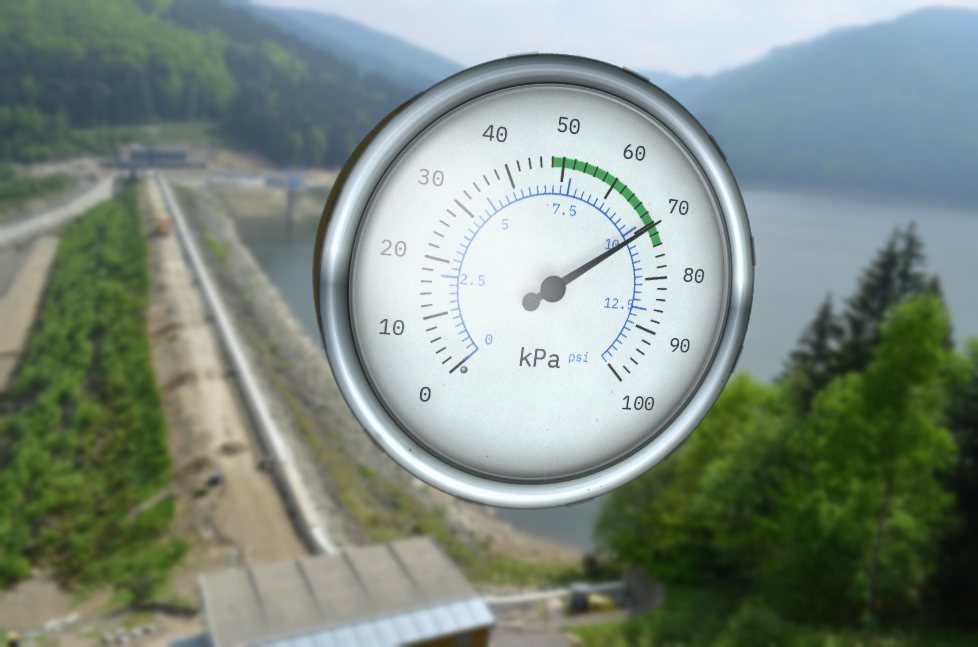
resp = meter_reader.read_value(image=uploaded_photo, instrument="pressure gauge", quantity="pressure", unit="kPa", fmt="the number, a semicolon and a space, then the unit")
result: 70; kPa
